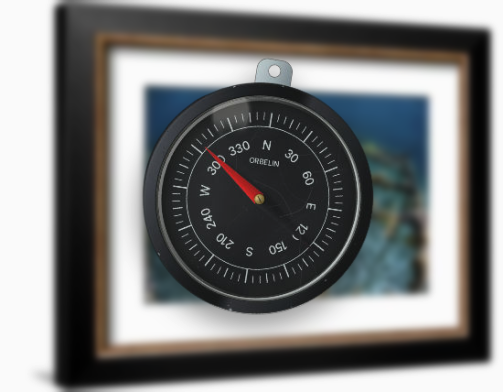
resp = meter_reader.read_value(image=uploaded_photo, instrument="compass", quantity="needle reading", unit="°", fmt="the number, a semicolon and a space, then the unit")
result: 305; °
